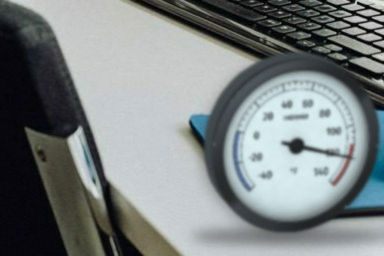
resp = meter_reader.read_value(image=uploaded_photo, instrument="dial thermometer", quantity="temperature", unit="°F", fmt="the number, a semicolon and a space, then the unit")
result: 120; °F
